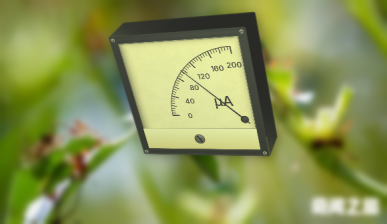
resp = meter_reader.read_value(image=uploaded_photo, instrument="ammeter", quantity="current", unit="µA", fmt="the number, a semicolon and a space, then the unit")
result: 100; µA
